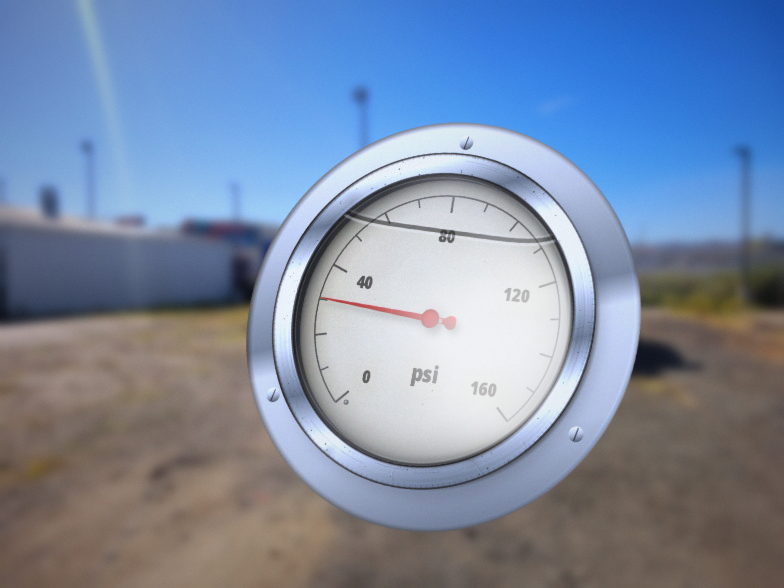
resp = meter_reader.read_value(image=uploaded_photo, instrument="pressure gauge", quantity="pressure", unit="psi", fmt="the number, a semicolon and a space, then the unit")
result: 30; psi
